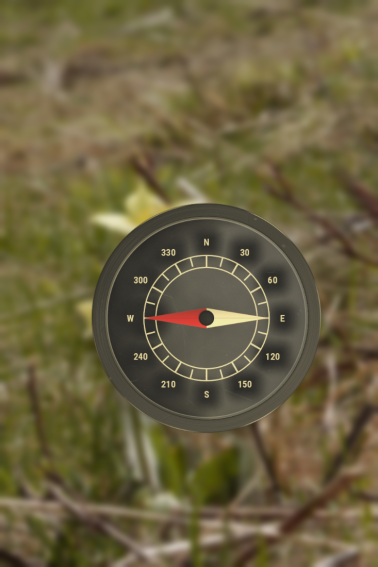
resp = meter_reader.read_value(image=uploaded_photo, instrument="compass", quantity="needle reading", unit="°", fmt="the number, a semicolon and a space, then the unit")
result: 270; °
